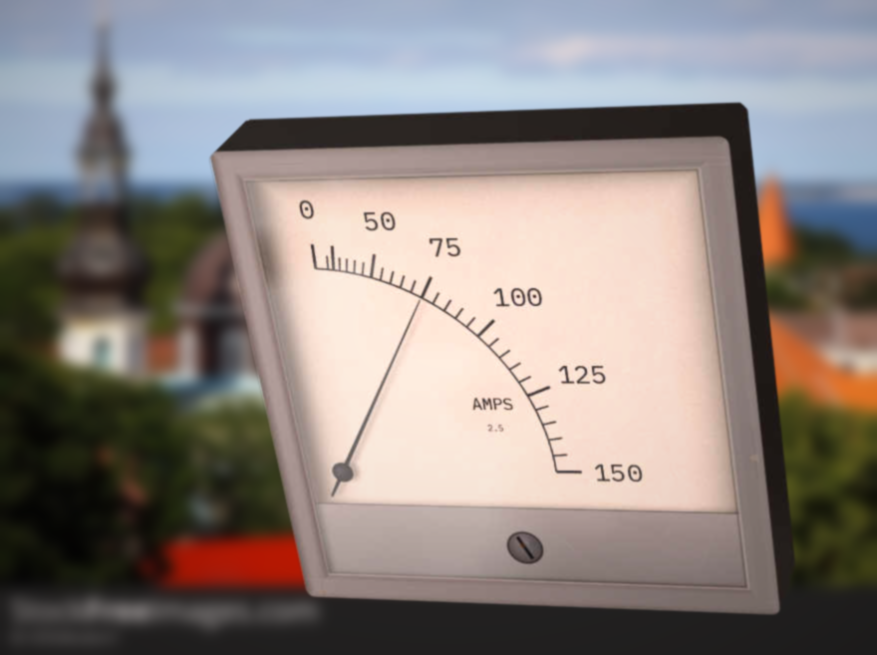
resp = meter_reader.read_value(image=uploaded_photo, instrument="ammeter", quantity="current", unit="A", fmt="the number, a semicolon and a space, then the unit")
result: 75; A
